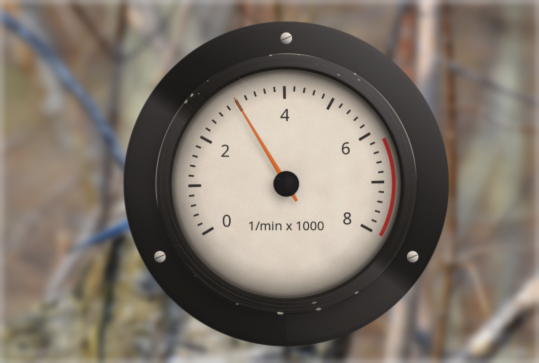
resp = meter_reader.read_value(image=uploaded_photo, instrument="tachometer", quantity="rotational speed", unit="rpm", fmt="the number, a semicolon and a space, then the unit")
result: 3000; rpm
